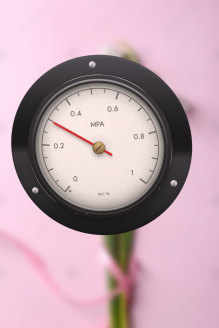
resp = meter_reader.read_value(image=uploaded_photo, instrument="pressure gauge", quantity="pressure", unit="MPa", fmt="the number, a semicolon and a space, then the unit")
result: 0.3; MPa
